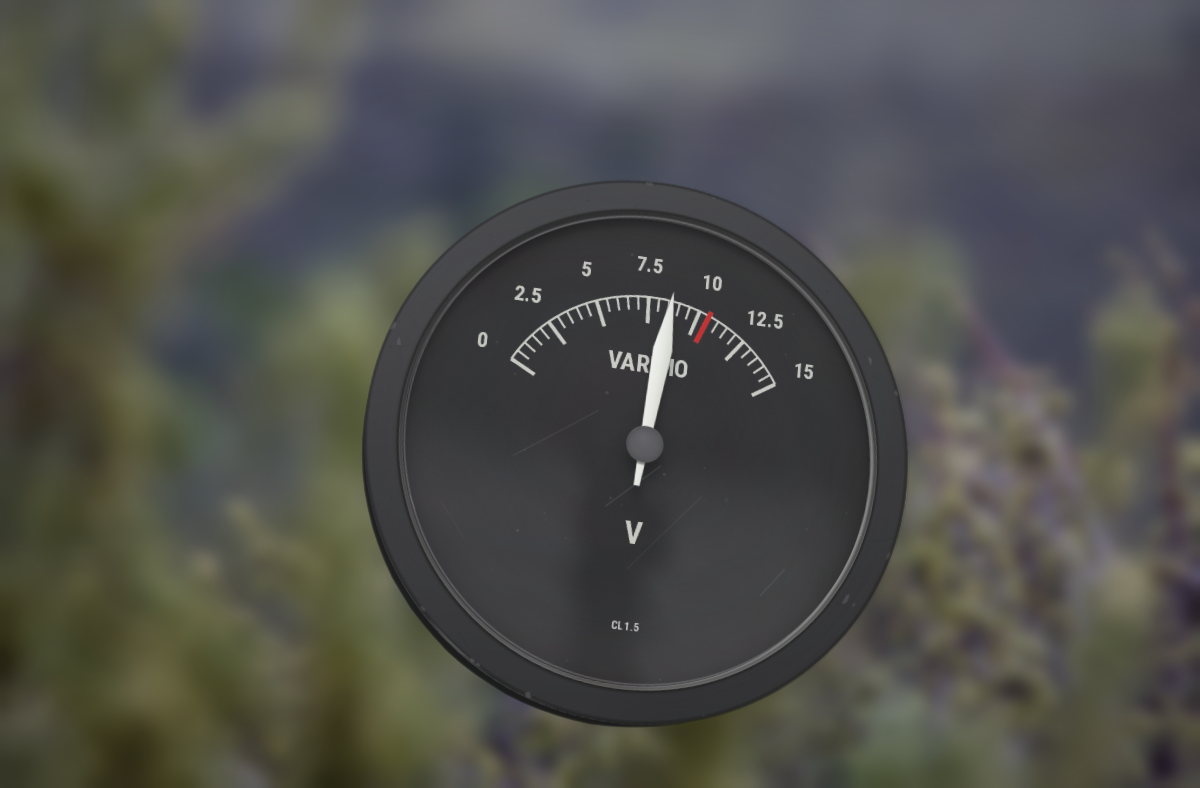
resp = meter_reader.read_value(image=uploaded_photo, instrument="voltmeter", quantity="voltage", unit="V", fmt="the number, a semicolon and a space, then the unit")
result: 8.5; V
